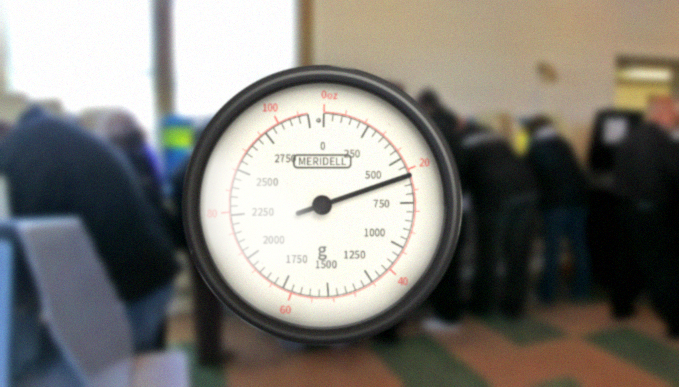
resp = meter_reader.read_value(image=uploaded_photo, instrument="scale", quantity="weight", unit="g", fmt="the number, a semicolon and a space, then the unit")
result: 600; g
